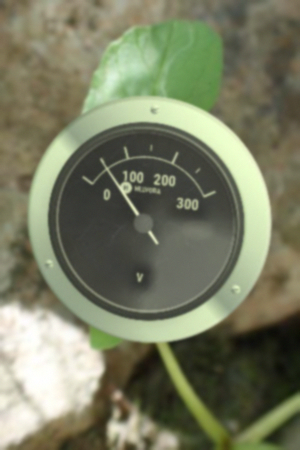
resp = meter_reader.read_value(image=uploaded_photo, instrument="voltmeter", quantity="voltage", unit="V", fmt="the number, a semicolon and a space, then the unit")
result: 50; V
